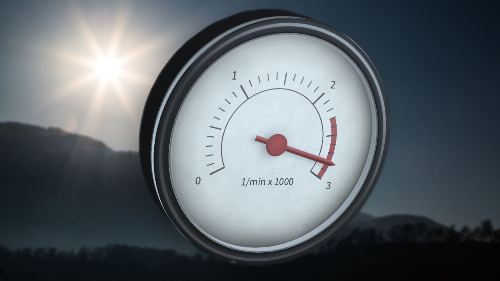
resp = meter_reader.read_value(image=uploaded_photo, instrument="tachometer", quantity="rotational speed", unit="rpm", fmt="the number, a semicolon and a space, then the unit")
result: 2800; rpm
